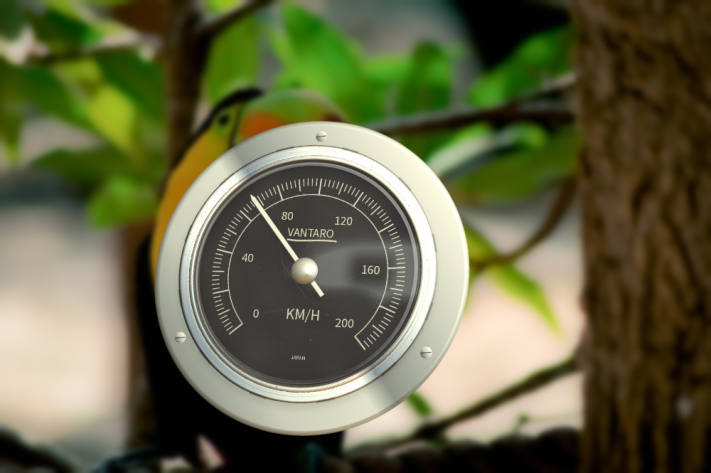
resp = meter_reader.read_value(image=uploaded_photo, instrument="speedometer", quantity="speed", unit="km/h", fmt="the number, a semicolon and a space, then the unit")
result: 68; km/h
